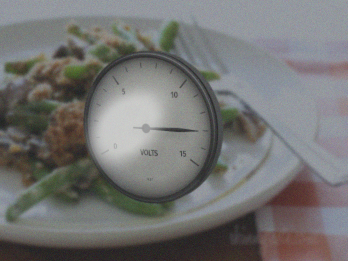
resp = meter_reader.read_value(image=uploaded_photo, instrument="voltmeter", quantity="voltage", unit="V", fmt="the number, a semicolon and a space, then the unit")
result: 13; V
